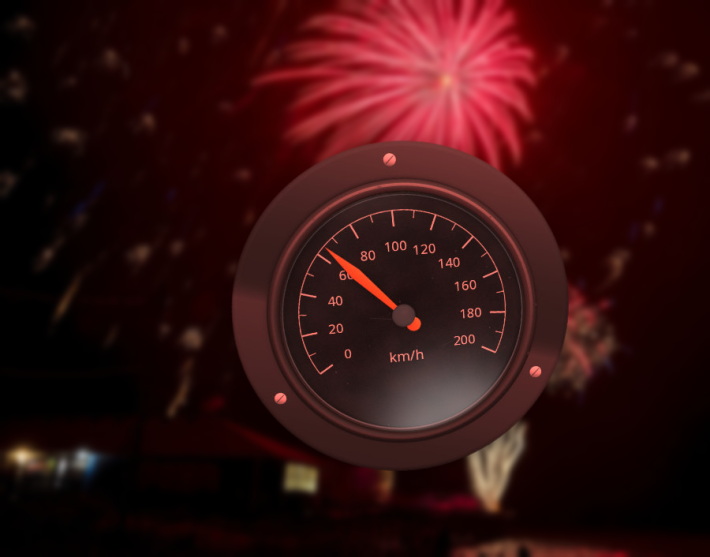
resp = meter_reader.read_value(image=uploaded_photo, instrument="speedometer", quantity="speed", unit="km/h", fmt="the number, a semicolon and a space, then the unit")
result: 65; km/h
